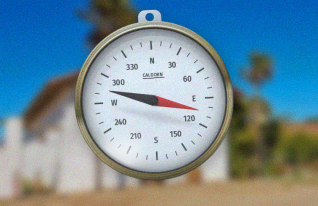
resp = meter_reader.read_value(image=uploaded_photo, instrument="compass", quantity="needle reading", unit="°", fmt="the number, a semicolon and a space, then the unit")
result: 105; °
